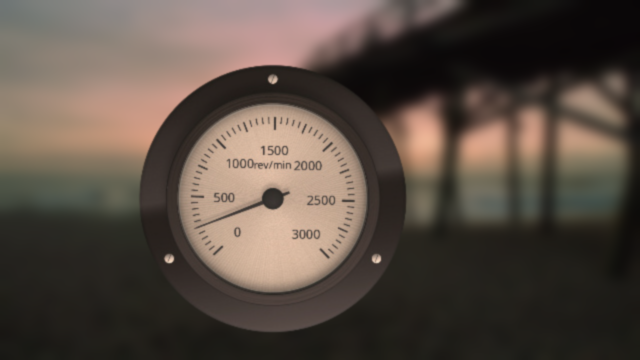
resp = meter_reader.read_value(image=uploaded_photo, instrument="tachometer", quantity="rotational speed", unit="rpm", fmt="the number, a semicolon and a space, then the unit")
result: 250; rpm
